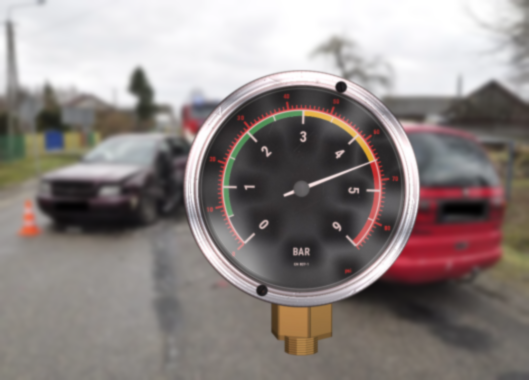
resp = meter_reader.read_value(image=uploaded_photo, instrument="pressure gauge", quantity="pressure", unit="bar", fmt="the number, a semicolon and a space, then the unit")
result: 4.5; bar
